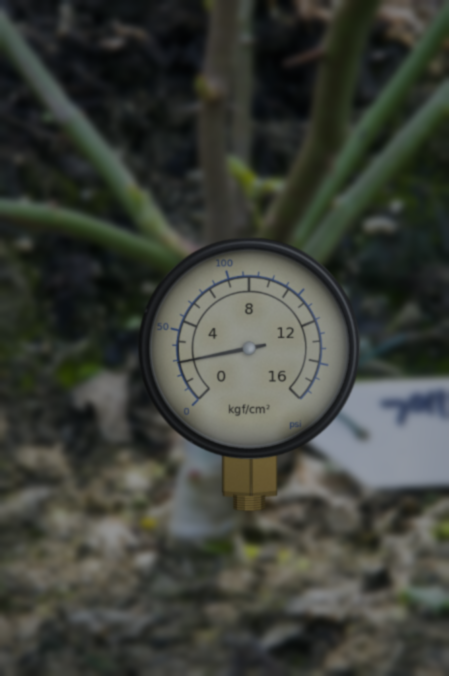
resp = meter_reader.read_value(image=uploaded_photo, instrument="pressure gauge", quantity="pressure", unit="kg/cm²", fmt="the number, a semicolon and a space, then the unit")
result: 2; kg/cm²
